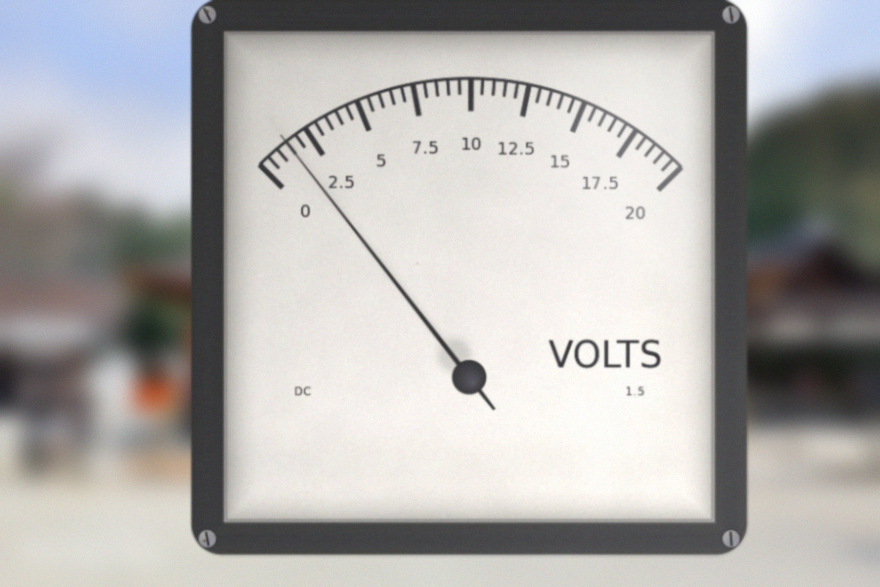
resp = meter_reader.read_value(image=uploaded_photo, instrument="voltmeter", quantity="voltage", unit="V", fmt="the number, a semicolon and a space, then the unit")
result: 1.5; V
